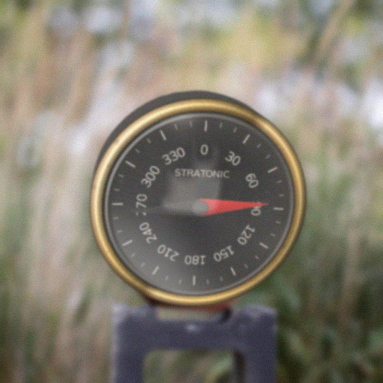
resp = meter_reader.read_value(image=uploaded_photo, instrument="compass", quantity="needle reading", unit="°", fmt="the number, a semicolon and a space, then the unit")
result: 85; °
